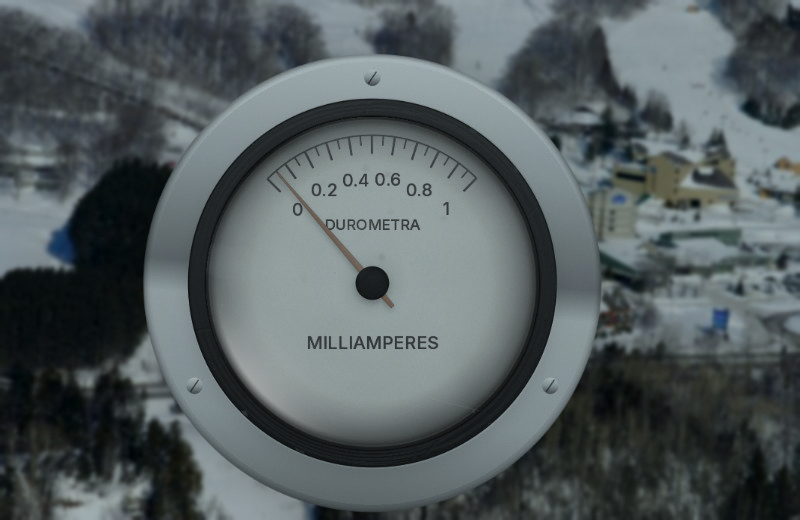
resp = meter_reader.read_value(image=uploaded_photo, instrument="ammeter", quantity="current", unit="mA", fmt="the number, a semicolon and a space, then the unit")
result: 0.05; mA
